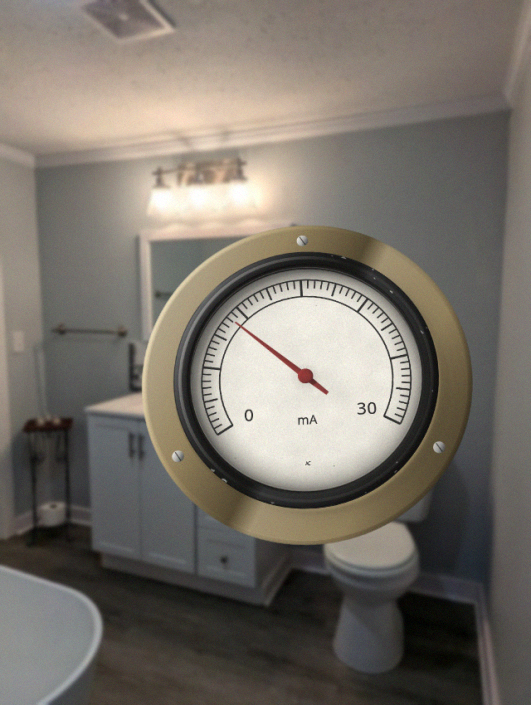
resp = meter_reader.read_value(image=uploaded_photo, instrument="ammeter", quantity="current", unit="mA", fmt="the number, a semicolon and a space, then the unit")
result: 9; mA
